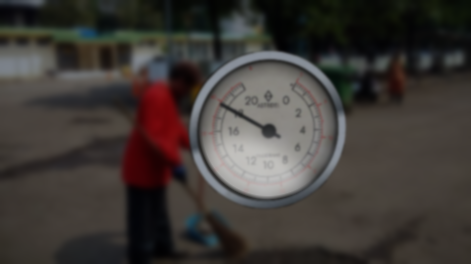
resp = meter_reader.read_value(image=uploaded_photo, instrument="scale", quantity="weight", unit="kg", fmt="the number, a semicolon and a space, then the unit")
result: 18; kg
